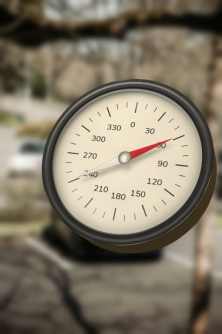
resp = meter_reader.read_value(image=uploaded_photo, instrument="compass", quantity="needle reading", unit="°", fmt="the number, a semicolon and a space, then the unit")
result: 60; °
